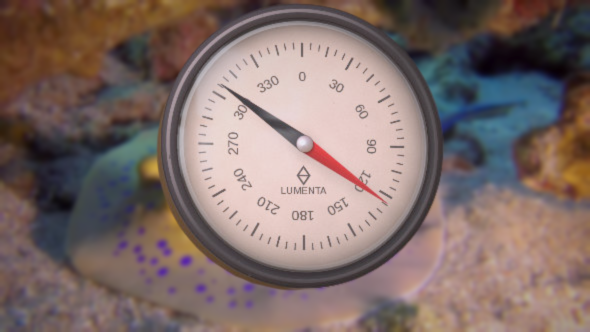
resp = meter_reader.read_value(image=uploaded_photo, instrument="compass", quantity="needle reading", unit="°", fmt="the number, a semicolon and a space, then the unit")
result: 125; °
